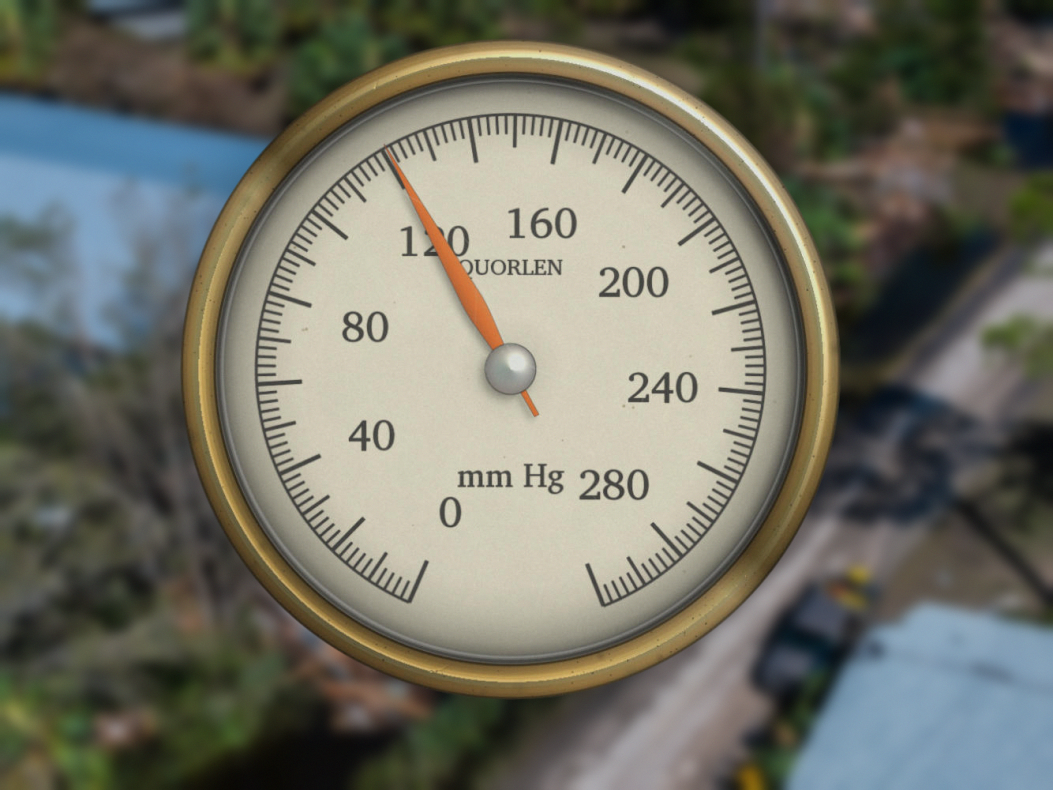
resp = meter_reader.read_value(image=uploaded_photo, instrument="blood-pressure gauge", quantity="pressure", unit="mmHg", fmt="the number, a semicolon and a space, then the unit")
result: 121; mmHg
